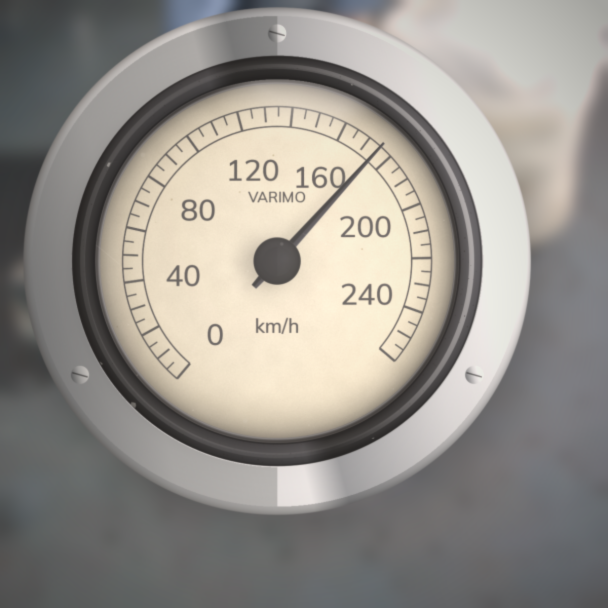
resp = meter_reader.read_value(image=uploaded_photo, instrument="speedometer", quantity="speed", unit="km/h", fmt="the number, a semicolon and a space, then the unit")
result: 175; km/h
